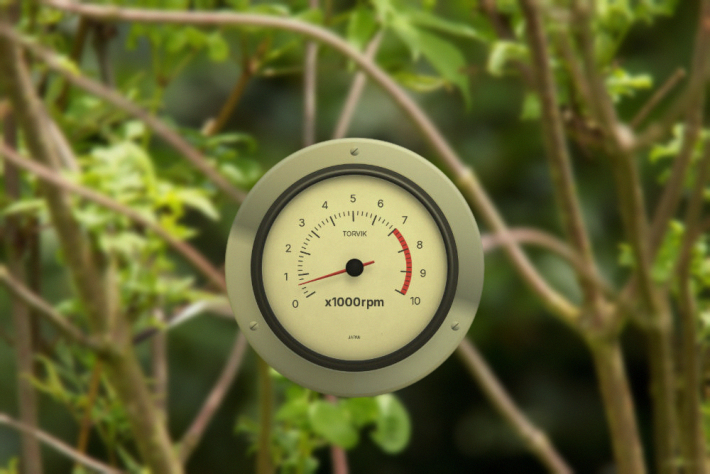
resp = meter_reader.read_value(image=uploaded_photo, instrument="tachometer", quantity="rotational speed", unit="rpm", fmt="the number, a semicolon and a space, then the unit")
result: 600; rpm
